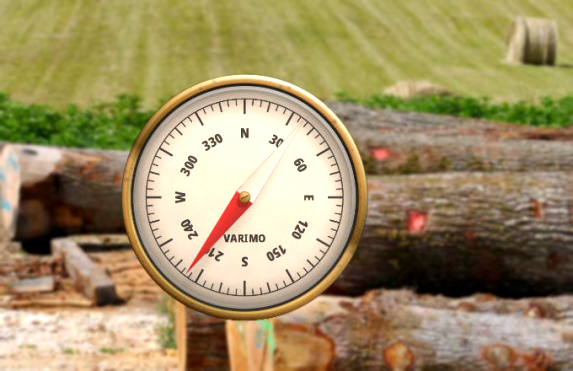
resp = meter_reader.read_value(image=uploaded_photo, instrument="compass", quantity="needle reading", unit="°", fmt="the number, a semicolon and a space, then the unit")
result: 217.5; °
